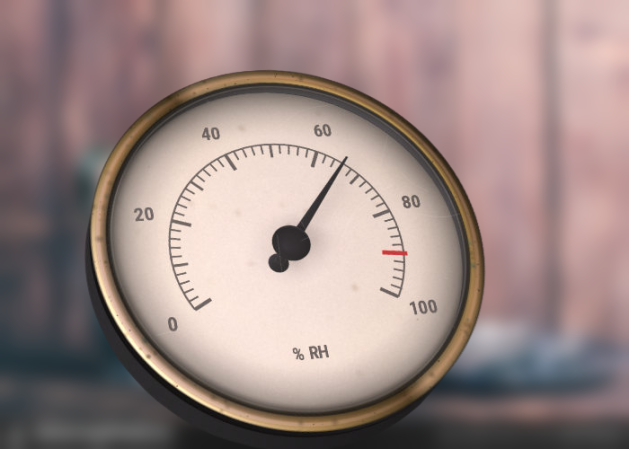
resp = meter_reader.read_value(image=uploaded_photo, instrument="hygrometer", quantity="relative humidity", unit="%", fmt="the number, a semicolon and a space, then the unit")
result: 66; %
